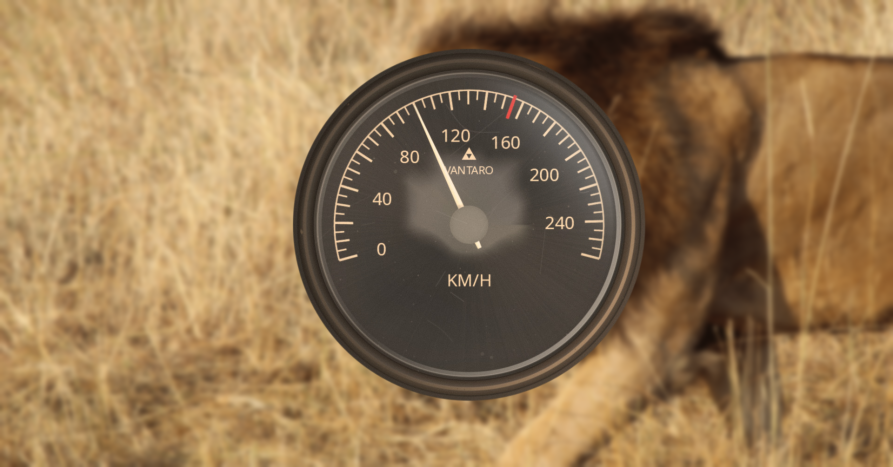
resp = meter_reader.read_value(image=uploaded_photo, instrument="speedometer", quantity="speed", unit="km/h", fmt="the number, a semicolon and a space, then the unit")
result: 100; km/h
